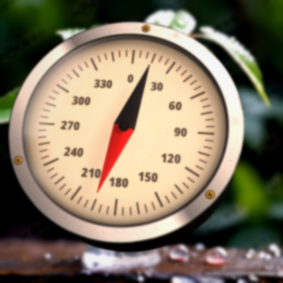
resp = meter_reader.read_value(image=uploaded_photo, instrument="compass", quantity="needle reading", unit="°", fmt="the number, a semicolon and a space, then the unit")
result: 195; °
